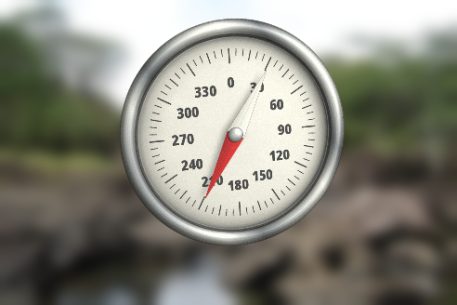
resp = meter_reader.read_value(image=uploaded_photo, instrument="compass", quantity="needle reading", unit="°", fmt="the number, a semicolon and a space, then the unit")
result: 210; °
